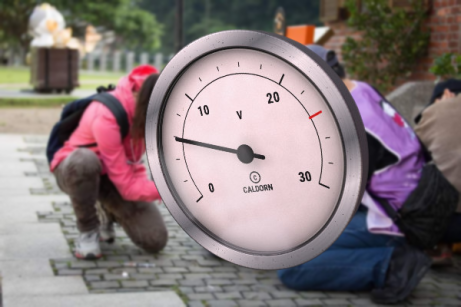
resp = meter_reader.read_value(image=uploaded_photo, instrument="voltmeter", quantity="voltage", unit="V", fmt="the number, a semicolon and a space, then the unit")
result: 6; V
